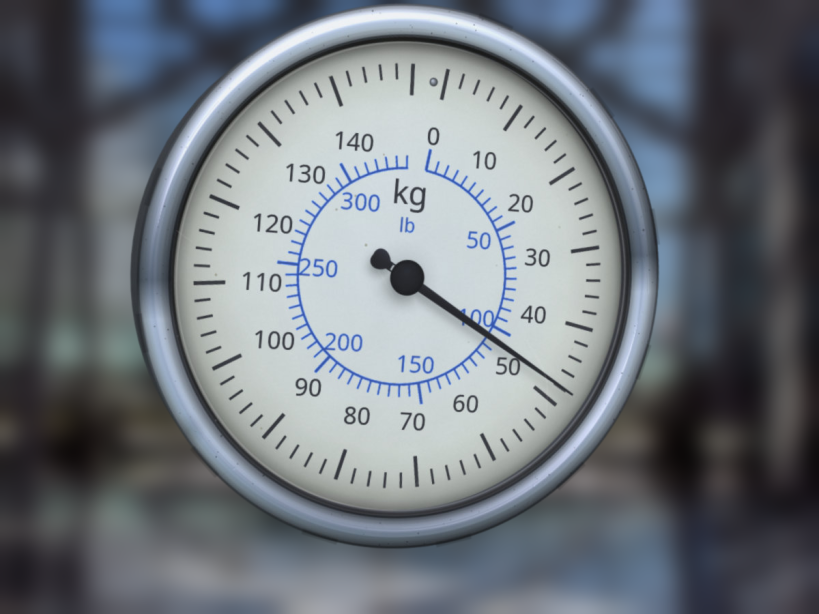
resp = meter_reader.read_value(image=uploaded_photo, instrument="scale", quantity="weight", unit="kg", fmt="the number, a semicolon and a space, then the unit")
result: 48; kg
